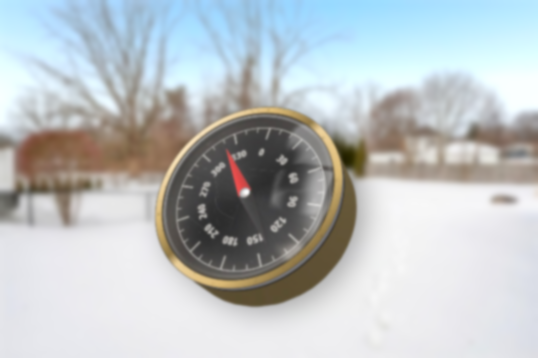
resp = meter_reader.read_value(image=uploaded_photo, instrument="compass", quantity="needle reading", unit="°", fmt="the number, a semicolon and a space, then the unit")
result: 320; °
